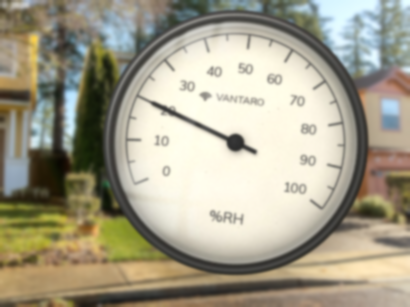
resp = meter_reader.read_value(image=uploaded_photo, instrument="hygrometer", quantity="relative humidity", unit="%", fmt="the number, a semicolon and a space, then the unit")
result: 20; %
